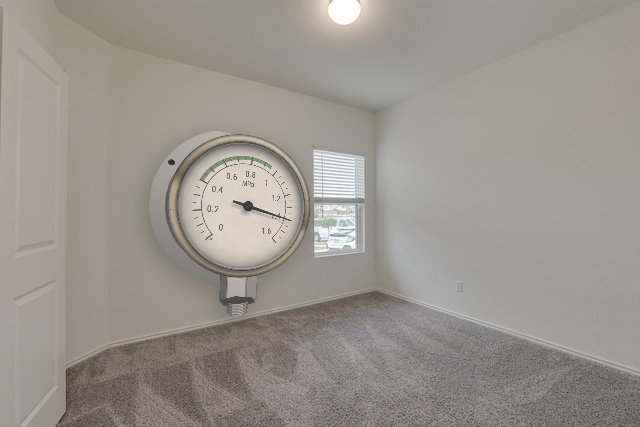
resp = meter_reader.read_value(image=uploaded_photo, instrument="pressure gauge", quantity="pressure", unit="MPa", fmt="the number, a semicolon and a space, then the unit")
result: 1.4; MPa
